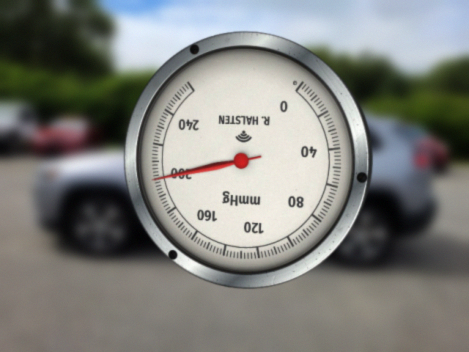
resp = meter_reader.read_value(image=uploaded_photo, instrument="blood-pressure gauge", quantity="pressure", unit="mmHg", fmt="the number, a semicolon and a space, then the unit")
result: 200; mmHg
